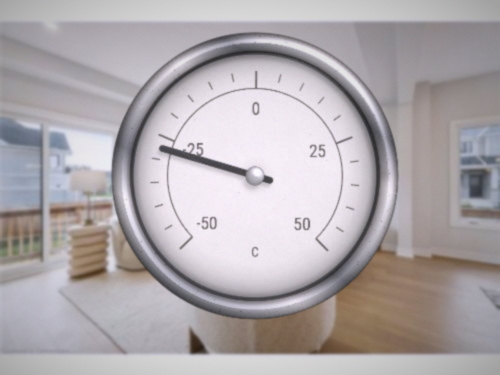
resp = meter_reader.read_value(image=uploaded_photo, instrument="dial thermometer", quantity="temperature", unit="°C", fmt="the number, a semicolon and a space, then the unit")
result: -27.5; °C
